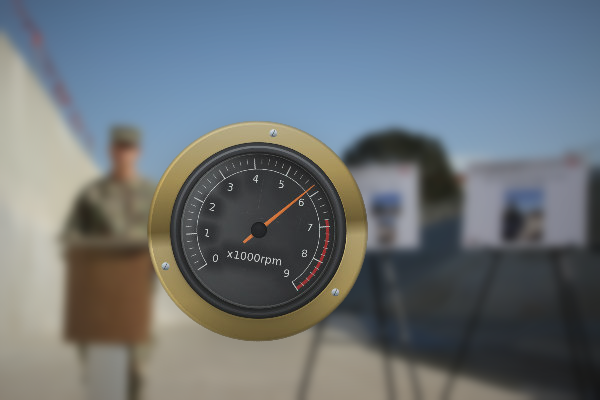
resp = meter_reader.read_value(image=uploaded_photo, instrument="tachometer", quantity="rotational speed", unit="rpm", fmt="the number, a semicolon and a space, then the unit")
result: 5800; rpm
